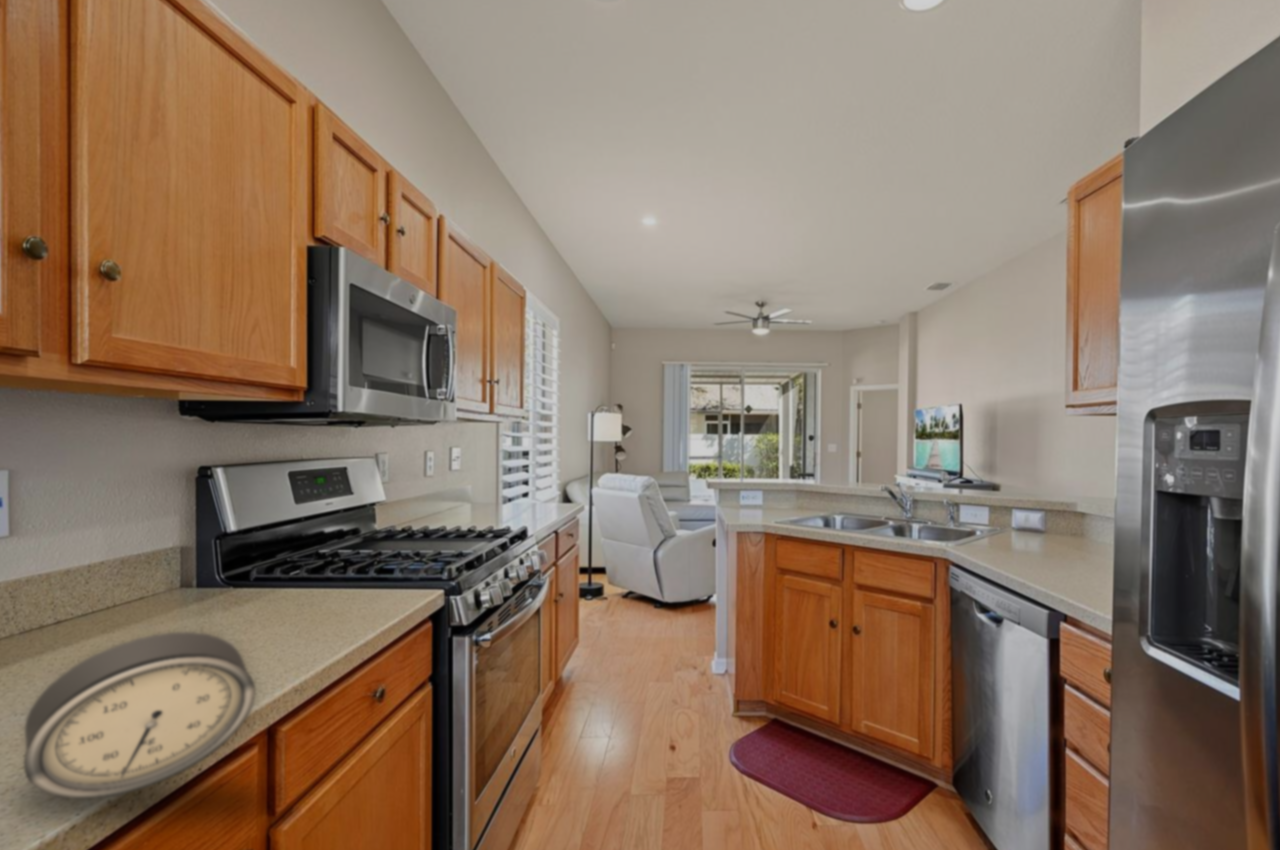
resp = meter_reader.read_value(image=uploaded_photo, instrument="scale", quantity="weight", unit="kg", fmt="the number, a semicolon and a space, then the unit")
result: 70; kg
